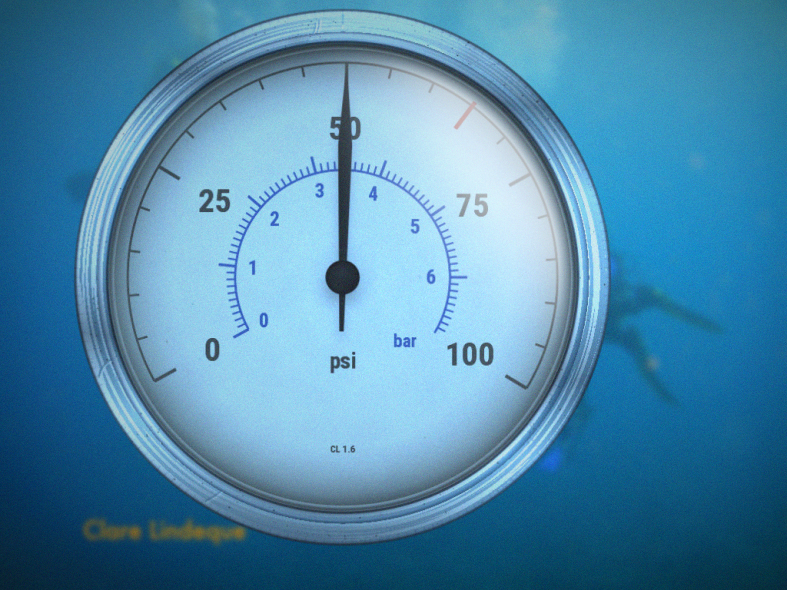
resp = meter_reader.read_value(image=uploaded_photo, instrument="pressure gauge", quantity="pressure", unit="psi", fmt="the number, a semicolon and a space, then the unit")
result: 50; psi
